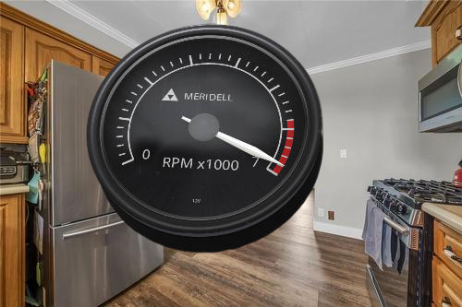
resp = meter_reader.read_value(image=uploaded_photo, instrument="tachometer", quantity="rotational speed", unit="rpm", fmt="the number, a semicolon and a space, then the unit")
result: 6800; rpm
